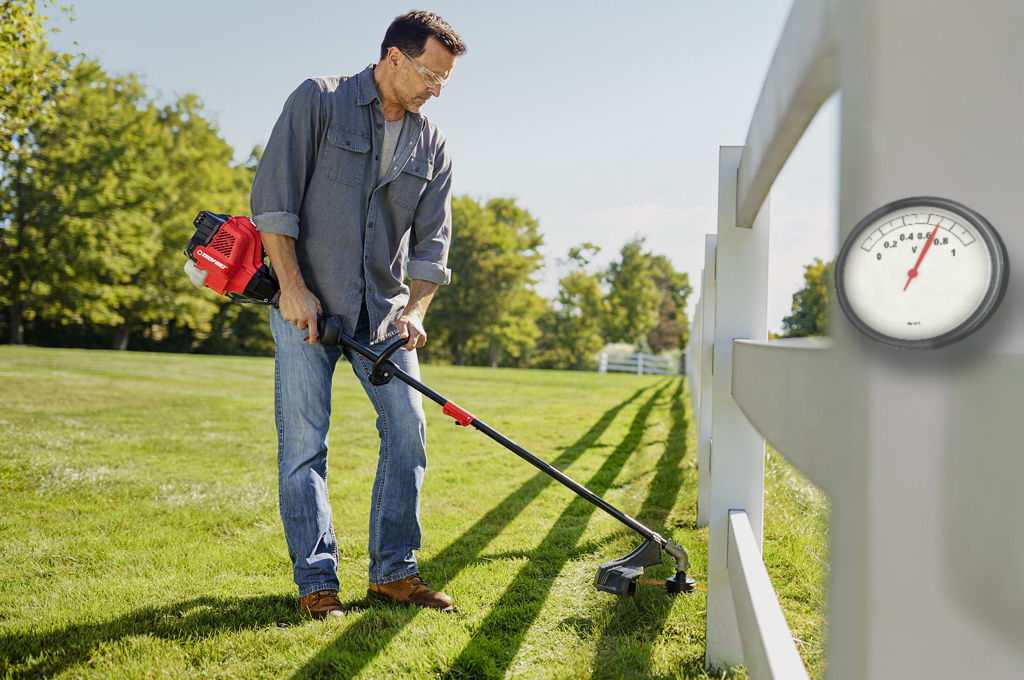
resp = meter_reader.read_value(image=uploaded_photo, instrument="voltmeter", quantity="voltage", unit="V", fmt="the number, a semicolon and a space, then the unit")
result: 0.7; V
